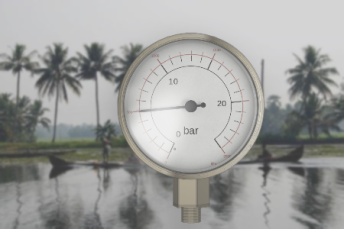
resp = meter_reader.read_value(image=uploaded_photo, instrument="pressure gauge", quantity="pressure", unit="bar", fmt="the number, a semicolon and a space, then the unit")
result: 5; bar
